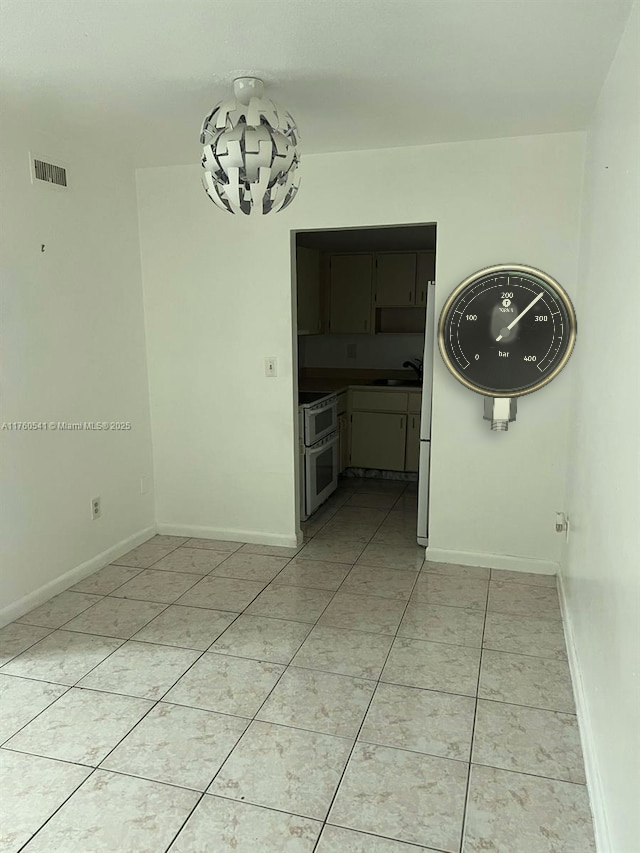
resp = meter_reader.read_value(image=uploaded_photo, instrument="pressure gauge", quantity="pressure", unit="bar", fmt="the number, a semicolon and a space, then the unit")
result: 260; bar
